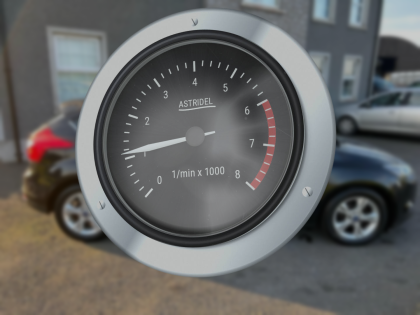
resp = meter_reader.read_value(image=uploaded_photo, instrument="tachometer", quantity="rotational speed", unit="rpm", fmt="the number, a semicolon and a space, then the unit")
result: 1100; rpm
